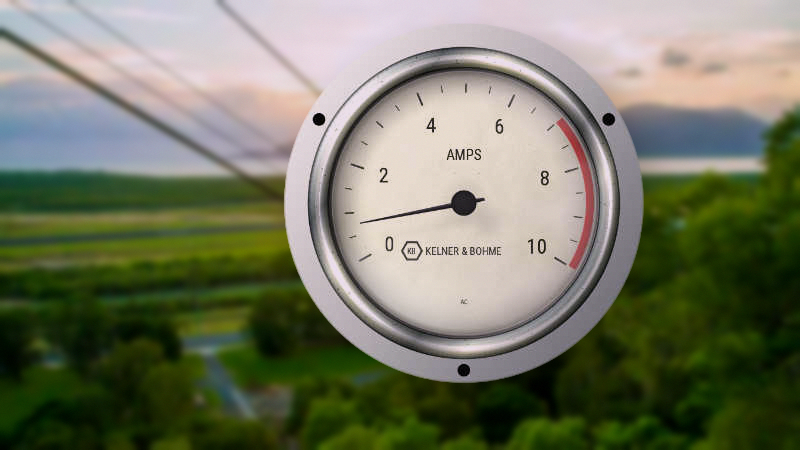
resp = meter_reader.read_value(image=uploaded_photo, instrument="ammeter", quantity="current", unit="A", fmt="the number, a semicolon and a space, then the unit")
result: 0.75; A
